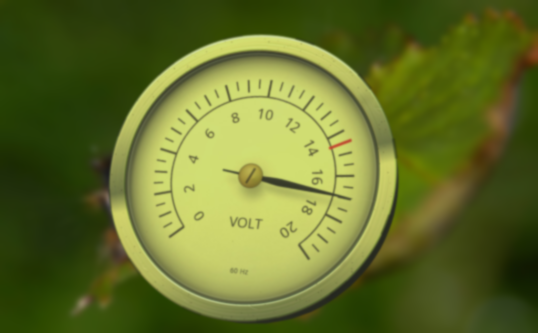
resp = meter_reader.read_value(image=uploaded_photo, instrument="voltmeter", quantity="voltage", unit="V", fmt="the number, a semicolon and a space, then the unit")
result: 17; V
